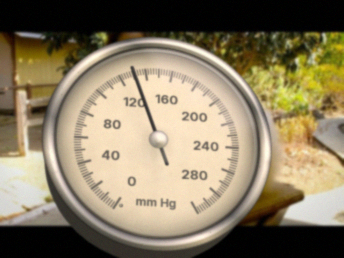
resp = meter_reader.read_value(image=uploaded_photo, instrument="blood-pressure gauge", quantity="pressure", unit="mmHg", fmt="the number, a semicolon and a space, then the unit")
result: 130; mmHg
